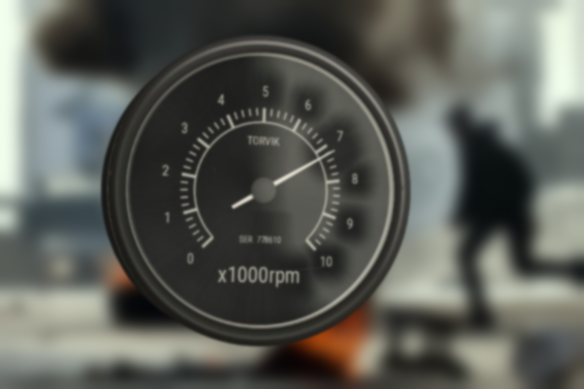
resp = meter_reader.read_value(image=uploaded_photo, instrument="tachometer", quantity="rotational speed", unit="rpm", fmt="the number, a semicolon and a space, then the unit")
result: 7200; rpm
